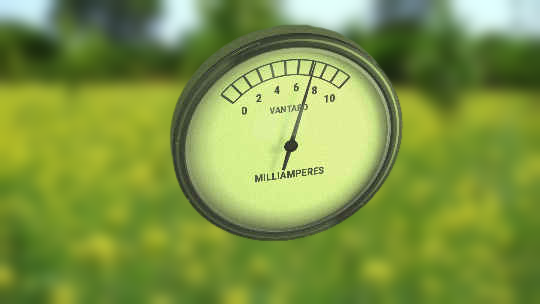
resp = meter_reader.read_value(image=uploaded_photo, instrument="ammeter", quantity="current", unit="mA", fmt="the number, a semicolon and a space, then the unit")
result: 7; mA
